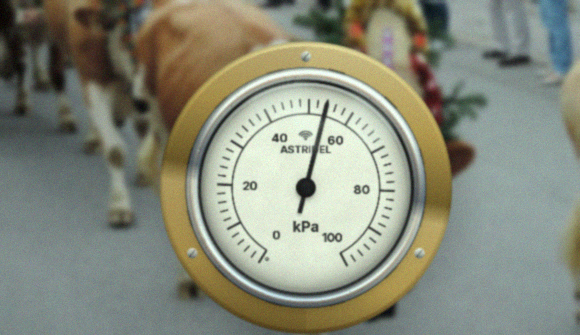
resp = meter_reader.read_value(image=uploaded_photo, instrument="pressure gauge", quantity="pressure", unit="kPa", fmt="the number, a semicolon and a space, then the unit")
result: 54; kPa
